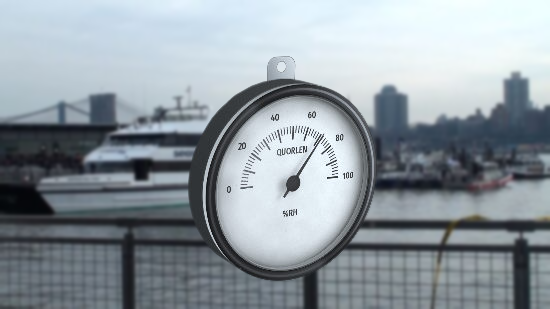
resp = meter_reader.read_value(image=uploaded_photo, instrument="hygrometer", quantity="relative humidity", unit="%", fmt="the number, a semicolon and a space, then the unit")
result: 70; %
